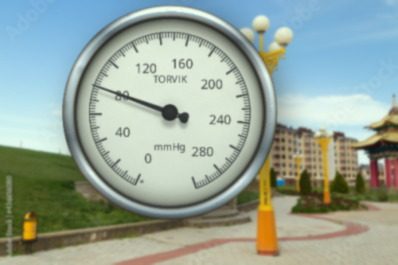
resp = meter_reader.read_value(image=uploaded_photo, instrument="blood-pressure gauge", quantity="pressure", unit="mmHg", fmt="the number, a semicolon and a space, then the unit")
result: 80; mmHg
